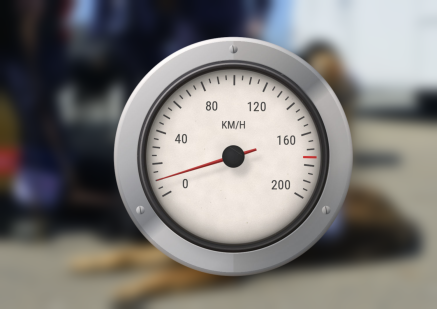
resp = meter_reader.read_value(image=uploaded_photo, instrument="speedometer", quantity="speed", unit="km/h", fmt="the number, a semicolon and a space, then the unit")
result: 10; km/h
